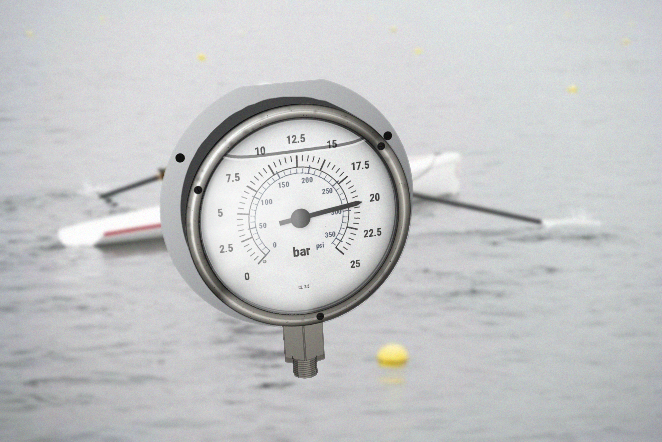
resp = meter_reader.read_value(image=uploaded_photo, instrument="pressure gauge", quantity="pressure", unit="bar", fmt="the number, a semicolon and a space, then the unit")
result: 20; bar
